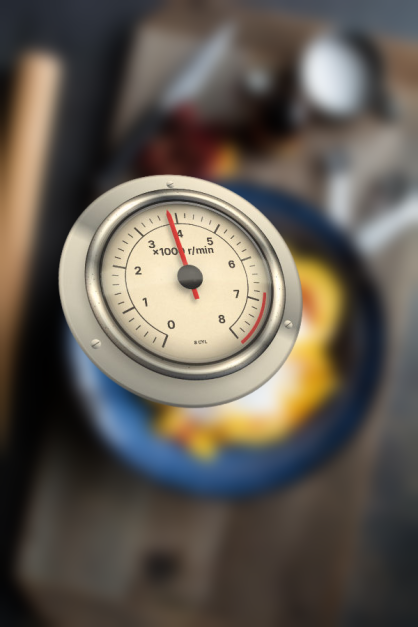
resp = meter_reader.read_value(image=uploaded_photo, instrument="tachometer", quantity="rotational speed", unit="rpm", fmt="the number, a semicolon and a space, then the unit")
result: 3800; rpm
